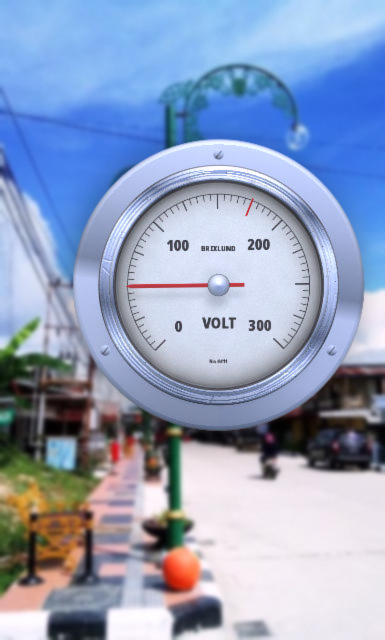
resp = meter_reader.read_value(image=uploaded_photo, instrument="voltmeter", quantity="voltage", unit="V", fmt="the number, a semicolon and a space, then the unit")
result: 50; V
